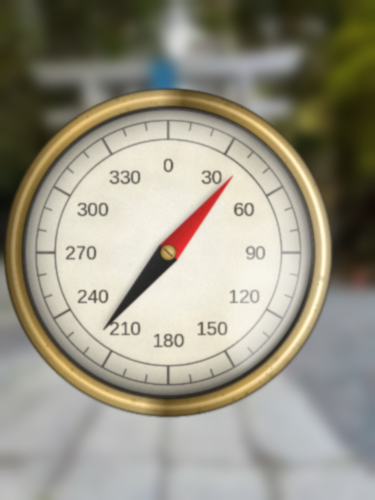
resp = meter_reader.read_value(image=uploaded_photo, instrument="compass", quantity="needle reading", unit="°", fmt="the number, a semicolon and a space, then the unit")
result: 40; °
